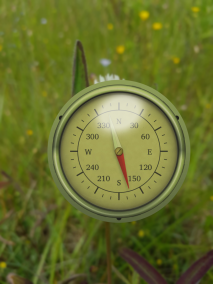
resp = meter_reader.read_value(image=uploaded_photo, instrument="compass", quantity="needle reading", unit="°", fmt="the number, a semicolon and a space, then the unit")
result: 165; °
